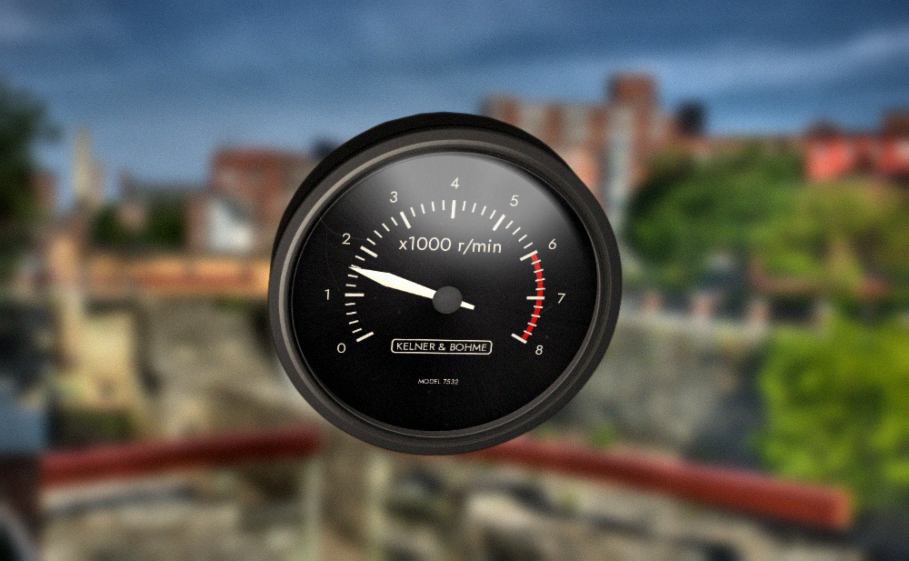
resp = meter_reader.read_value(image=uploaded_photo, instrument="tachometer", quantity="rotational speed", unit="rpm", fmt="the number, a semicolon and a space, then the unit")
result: 1600; rpm
